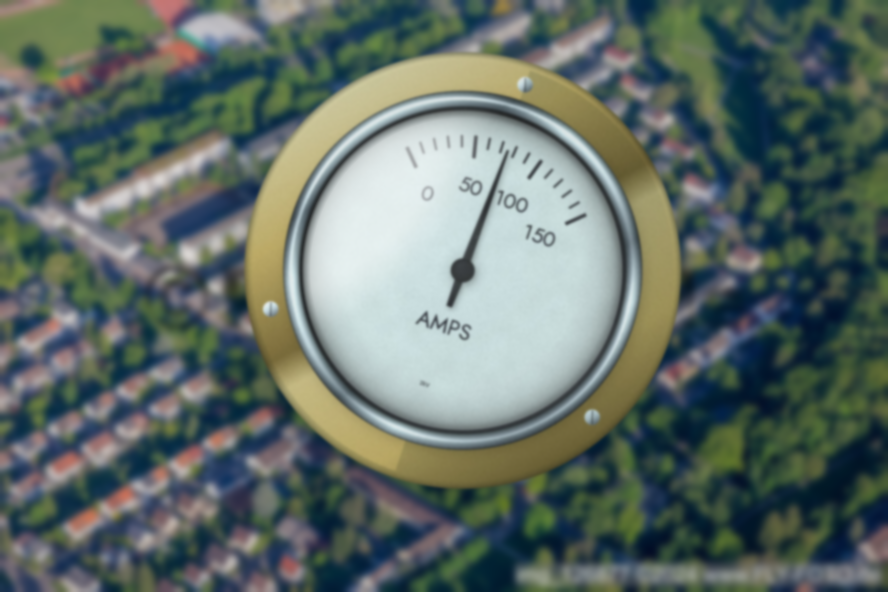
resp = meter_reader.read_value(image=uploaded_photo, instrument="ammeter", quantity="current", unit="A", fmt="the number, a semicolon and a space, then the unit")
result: 75; A
